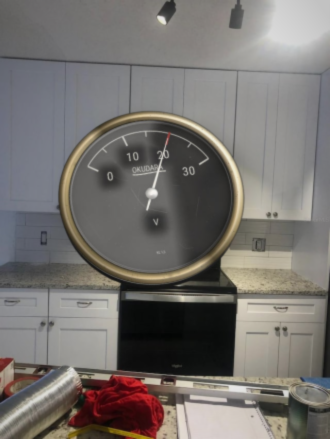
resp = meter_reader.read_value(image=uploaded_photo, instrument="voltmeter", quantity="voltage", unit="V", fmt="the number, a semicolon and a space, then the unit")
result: 20; V
